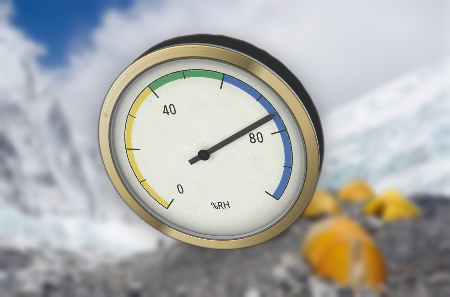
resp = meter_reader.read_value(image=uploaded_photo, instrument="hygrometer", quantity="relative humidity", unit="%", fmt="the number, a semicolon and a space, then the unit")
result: 75; %
